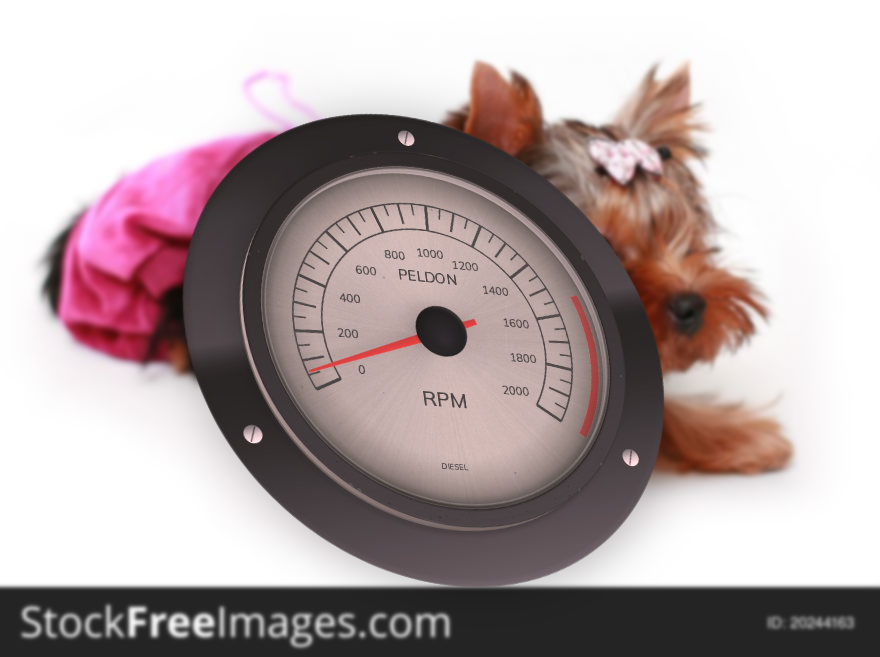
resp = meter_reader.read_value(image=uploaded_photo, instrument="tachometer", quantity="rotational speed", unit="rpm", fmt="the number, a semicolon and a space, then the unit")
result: 50; rpm
